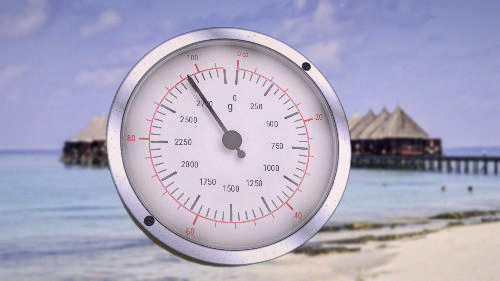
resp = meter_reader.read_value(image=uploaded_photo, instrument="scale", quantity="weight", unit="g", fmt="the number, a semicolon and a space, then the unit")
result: 2750; g
